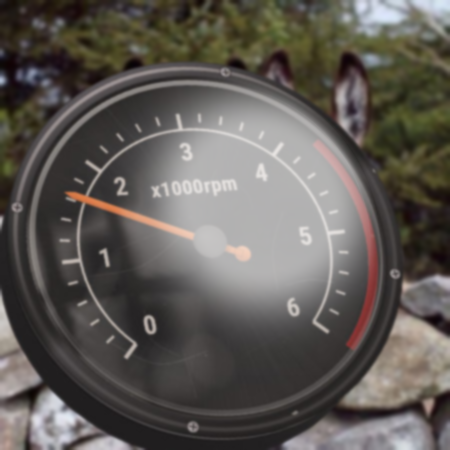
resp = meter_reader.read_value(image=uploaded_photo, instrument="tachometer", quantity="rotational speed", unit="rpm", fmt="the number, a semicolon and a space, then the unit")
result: 1600; rpm
